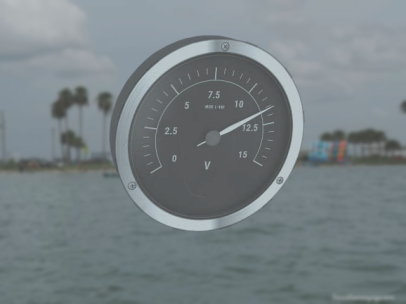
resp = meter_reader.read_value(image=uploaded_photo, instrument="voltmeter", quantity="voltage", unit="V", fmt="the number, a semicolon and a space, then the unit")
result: 11.5; V
